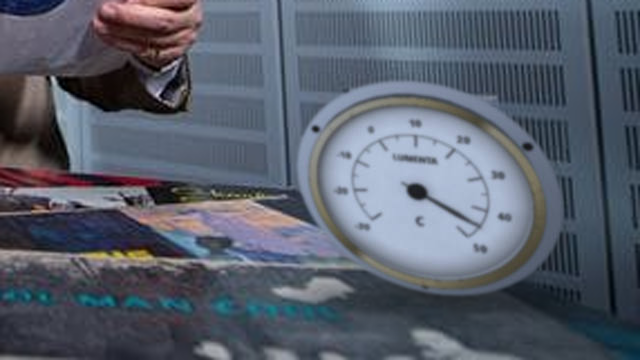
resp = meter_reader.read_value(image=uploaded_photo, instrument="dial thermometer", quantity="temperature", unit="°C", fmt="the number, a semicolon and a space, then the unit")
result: 45; °C
